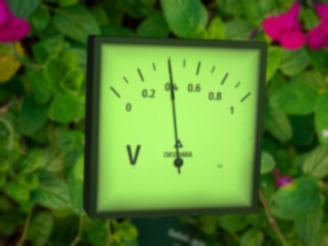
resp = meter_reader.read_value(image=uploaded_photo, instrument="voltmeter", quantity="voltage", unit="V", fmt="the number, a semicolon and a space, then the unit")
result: 0.4; V
